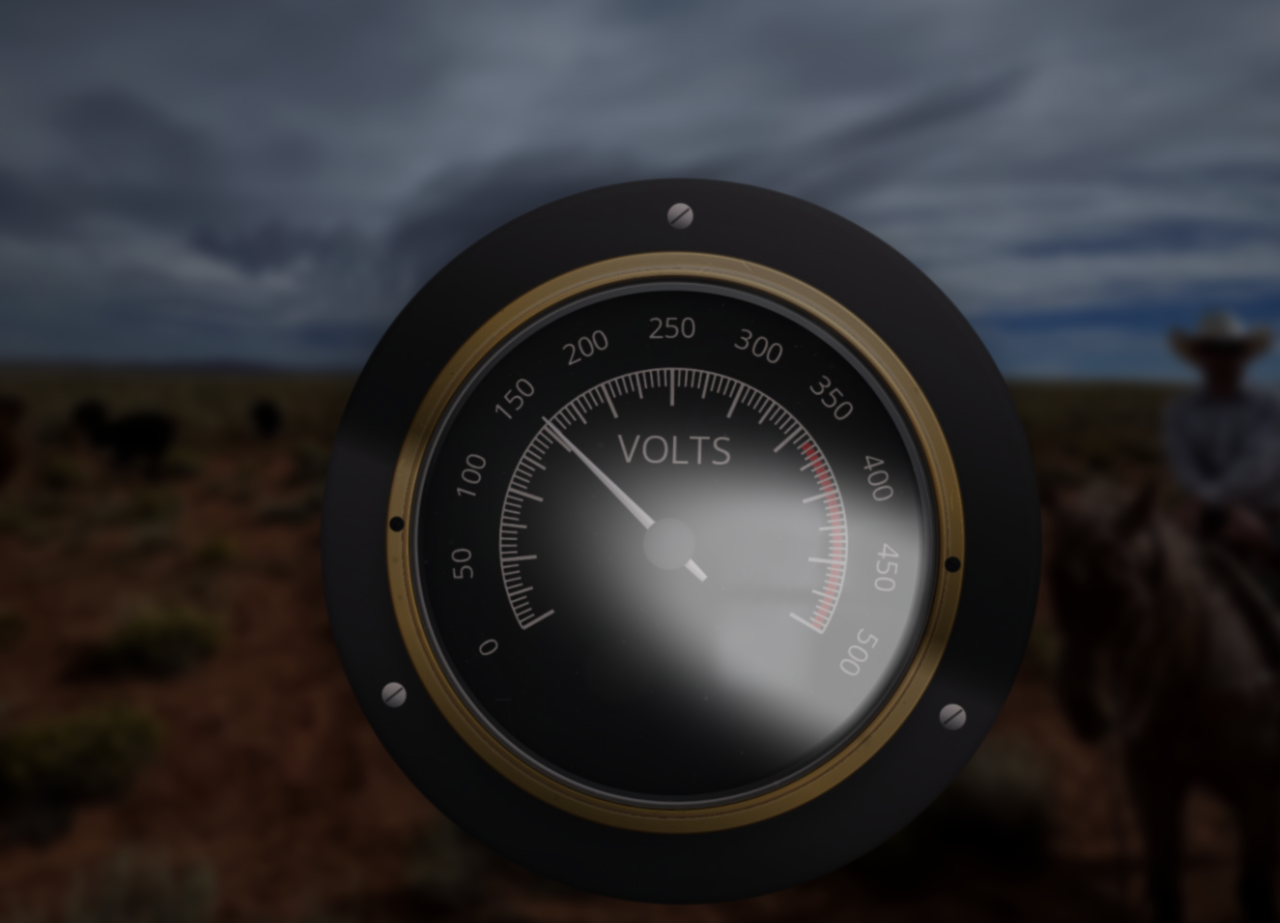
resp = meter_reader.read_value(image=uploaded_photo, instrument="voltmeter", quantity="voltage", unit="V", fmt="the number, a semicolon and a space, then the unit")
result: 155; V
